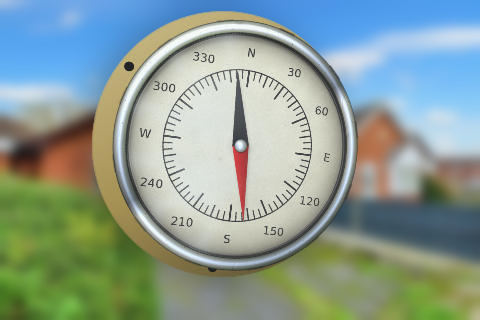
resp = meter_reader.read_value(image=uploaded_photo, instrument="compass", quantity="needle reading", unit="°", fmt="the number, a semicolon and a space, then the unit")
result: 170; °
